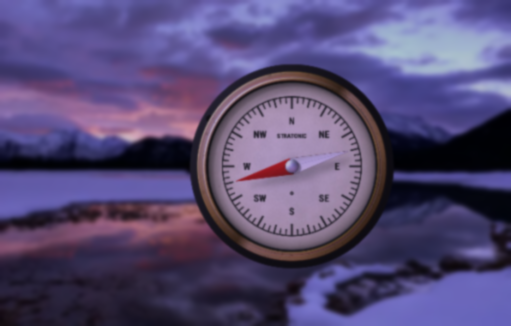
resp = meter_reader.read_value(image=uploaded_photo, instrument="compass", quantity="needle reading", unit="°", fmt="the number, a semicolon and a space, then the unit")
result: 255; °
